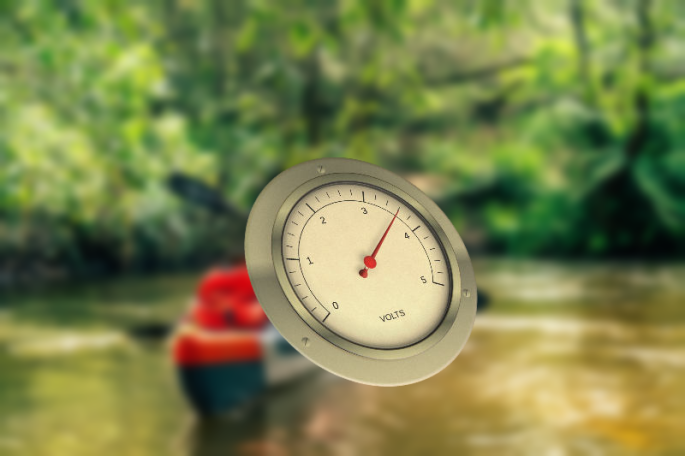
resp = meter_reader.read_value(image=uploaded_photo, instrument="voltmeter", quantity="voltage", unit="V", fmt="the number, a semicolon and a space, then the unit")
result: 3.6; V
